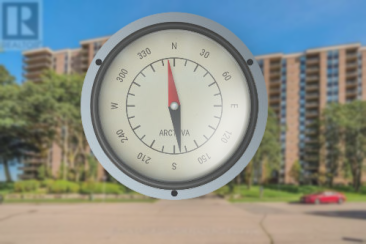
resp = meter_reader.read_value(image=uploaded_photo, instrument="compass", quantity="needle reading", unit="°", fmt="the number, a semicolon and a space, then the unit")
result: 352.5; °
